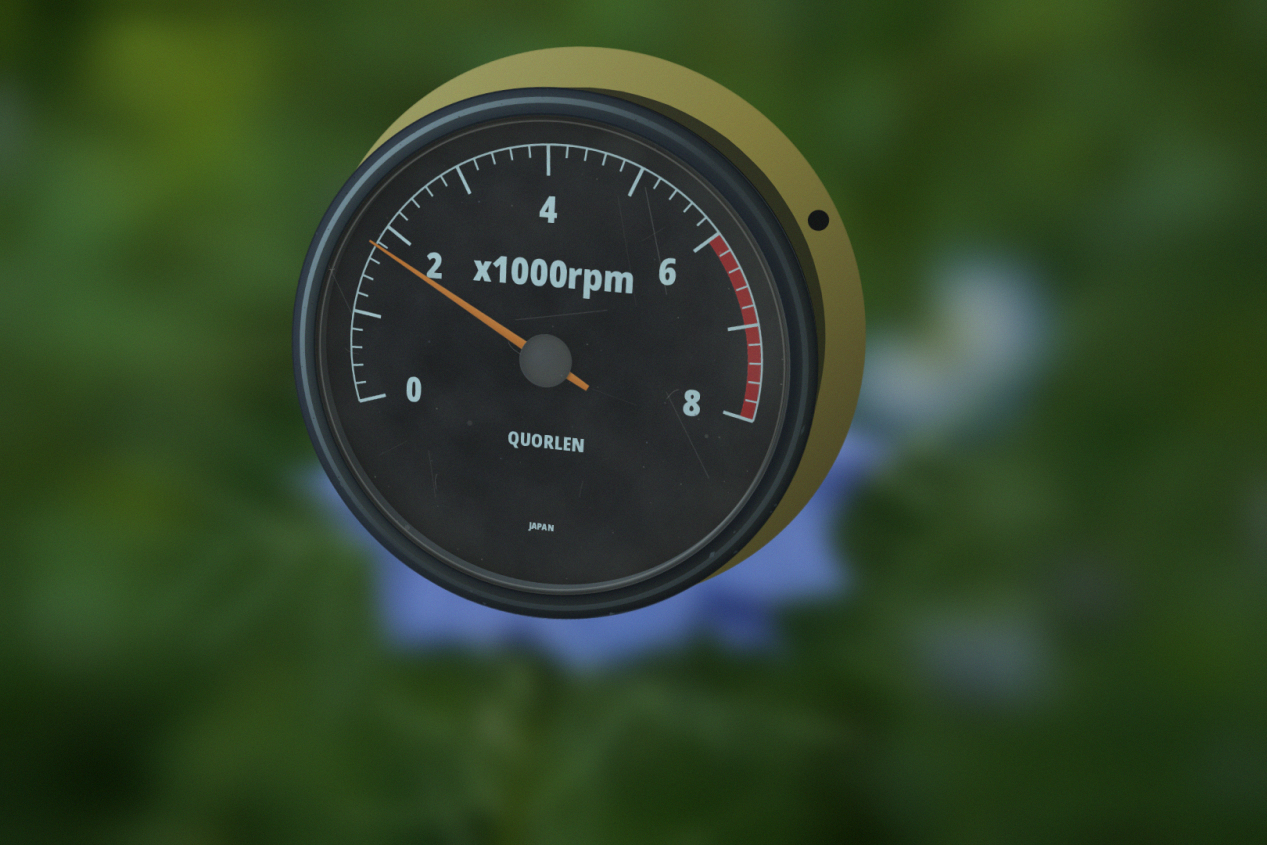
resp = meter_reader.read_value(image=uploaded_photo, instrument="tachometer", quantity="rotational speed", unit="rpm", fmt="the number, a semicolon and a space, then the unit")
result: 1800; rpm
